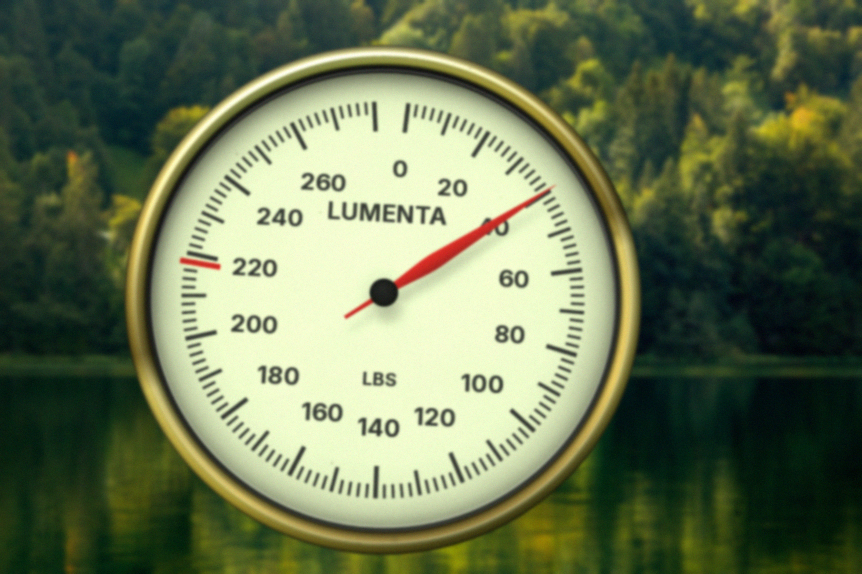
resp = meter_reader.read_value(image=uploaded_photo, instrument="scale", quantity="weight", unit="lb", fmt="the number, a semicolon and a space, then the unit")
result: 40; lb
